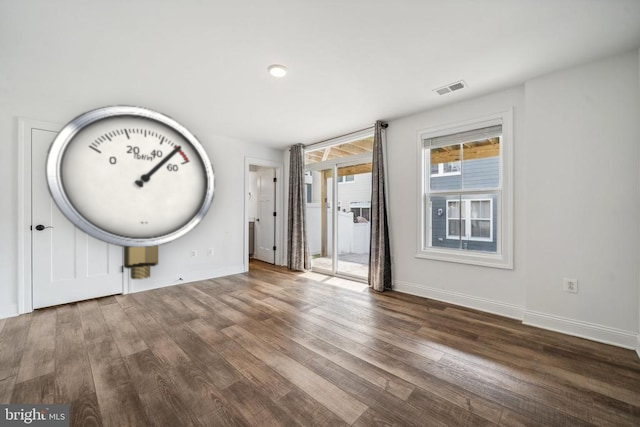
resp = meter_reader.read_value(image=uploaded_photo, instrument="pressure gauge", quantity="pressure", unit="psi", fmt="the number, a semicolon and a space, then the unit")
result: 50; psi
